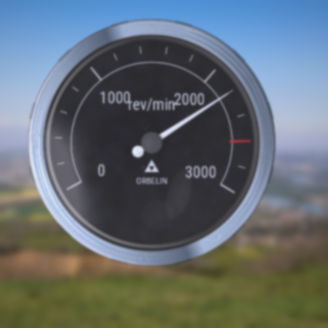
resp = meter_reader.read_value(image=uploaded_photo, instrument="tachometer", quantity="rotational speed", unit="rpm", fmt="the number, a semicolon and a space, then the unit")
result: 2200; rpm
